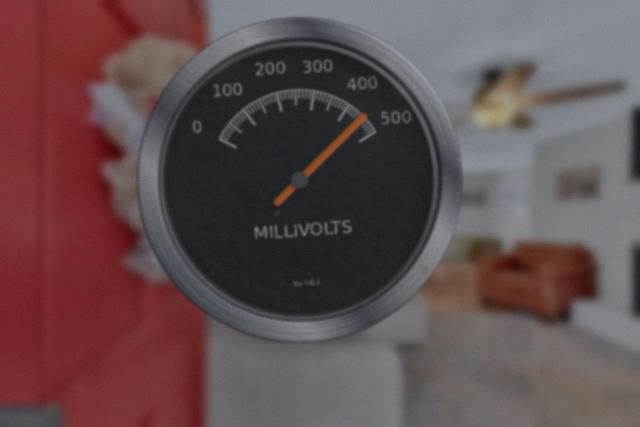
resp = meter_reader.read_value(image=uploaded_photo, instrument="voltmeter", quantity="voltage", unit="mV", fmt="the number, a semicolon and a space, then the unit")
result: 450; mV
